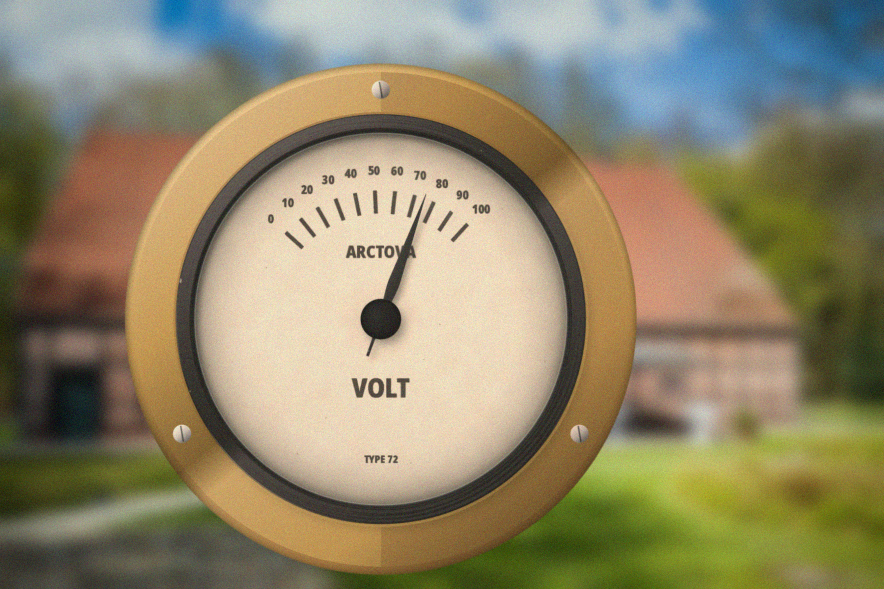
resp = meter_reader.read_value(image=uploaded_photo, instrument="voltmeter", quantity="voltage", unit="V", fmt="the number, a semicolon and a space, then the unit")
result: 75; V
